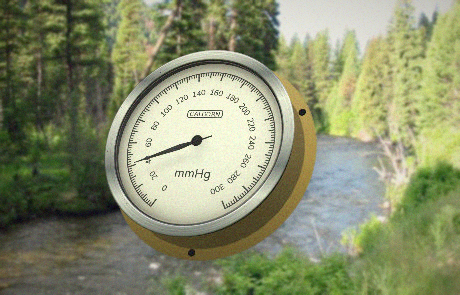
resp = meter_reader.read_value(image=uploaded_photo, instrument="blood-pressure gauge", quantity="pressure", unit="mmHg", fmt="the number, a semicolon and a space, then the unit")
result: 40; mmHg
